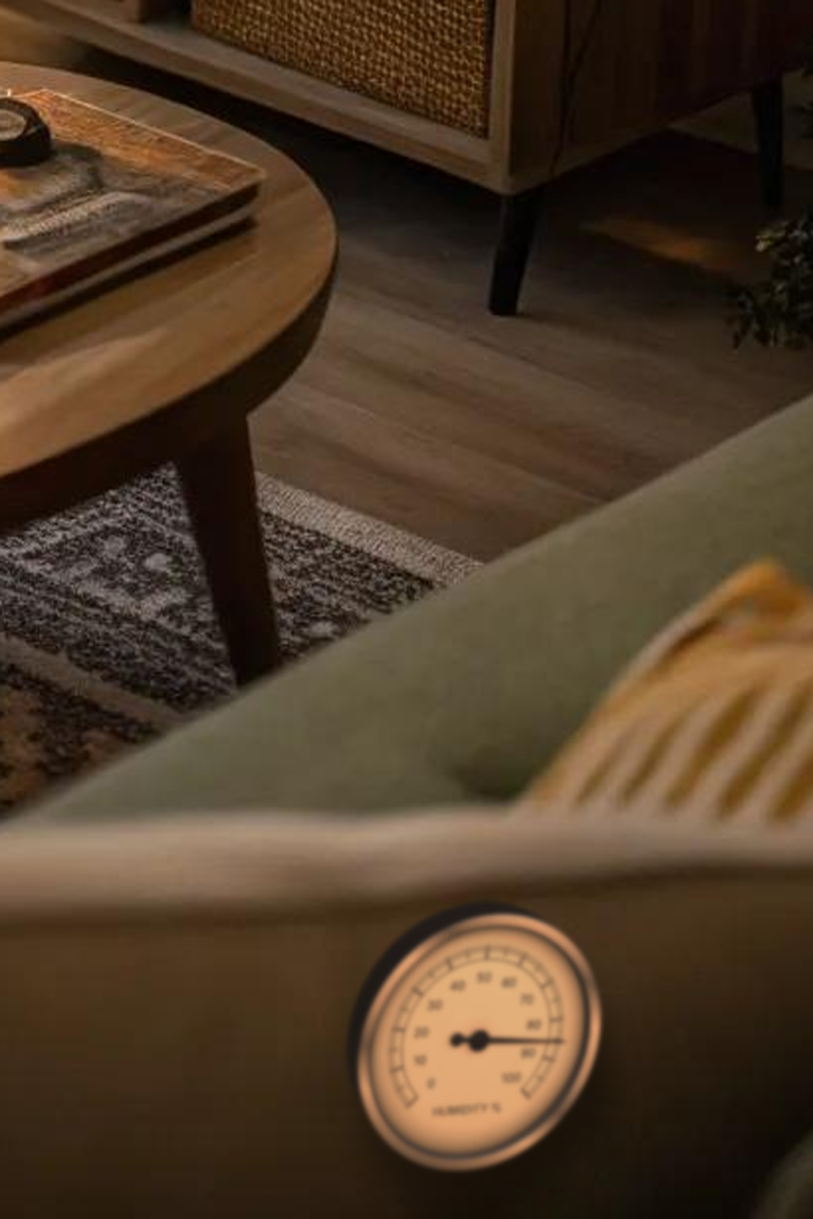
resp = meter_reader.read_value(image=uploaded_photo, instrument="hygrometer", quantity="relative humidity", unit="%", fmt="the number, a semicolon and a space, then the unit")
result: 85; %
